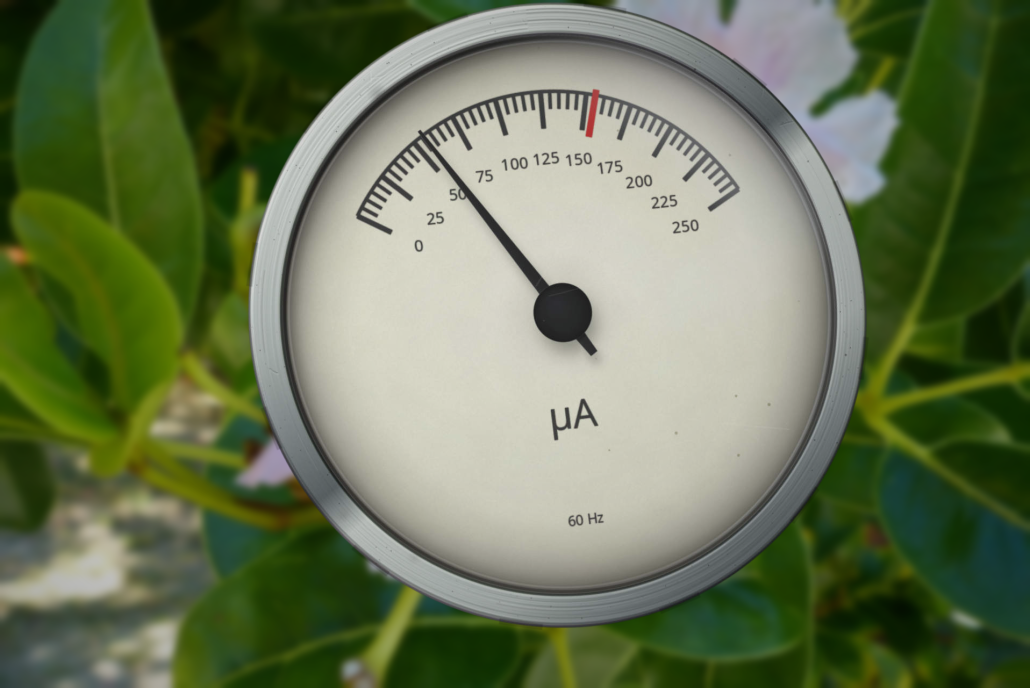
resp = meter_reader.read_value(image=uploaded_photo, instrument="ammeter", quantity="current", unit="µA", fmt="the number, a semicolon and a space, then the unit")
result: 55; µA
